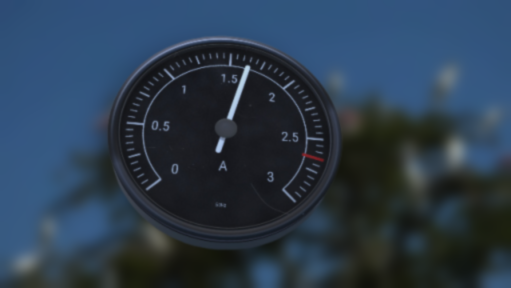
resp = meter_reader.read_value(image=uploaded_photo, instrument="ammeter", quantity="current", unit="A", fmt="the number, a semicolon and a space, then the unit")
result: 1.65; A
